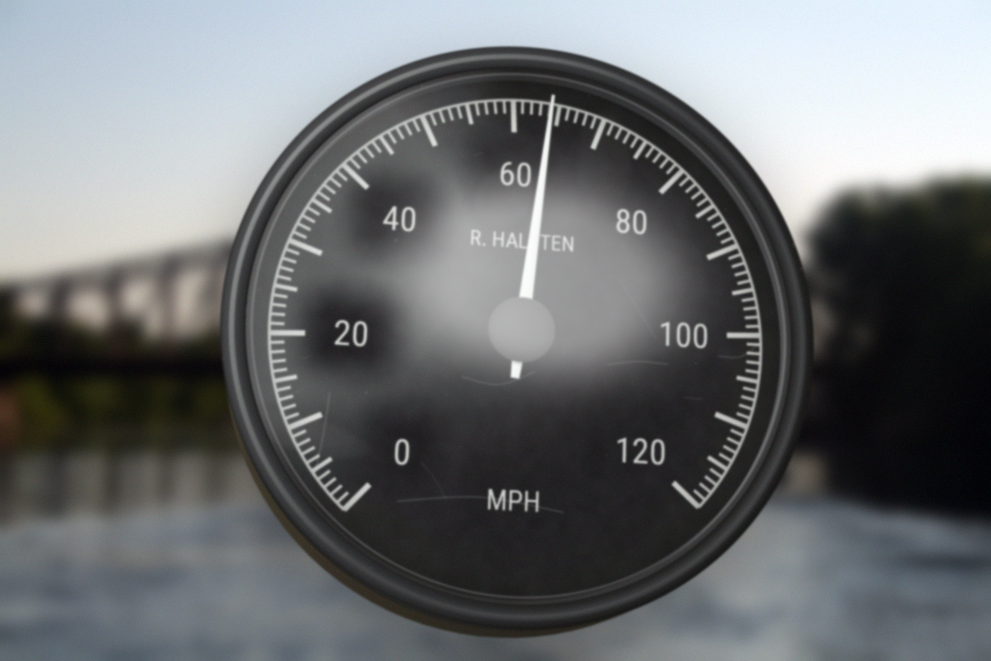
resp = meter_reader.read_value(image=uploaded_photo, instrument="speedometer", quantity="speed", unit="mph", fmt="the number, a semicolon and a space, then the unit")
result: 64; mph
